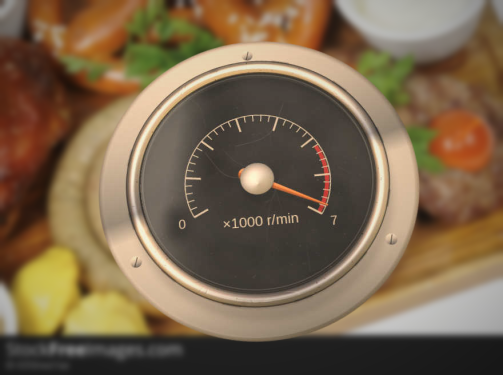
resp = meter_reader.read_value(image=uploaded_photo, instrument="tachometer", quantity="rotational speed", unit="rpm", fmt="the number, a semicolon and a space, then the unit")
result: 6800; rpm
